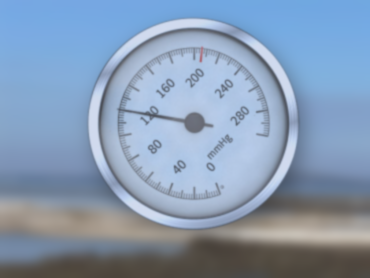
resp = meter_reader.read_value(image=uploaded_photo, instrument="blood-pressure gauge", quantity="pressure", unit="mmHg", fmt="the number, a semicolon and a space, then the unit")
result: 120; mmHg
